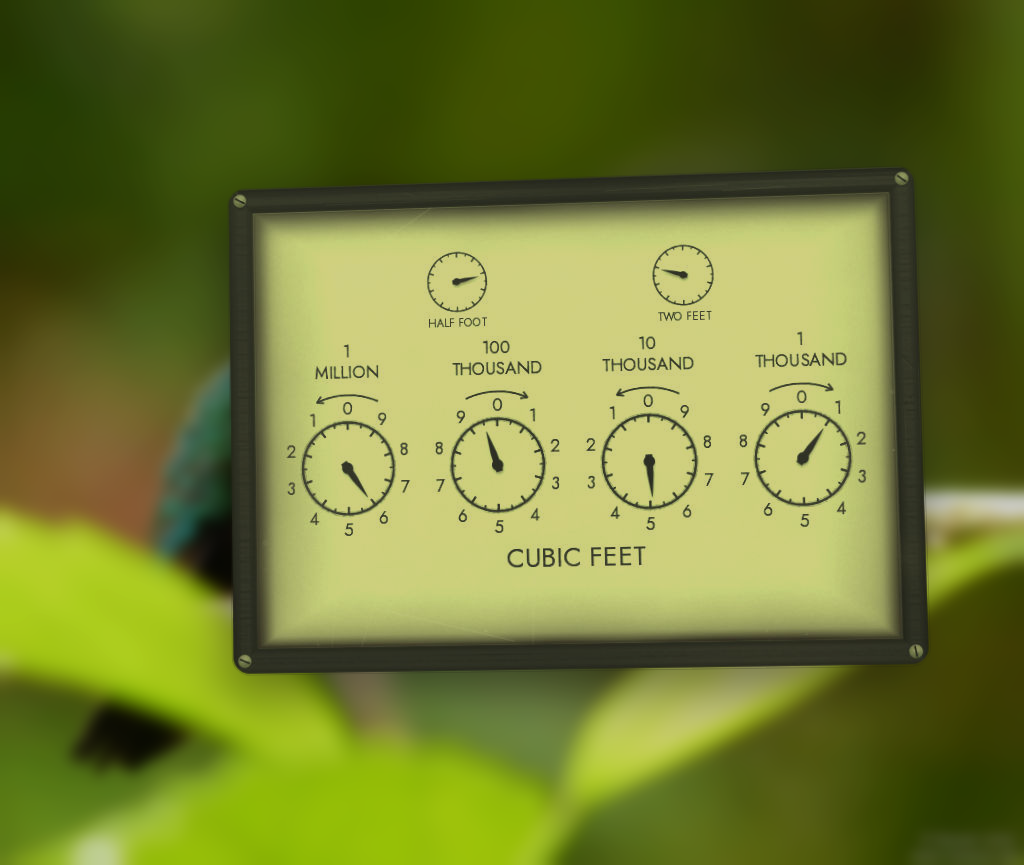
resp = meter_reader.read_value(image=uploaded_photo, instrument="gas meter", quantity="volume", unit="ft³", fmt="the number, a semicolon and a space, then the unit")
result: 595100; ft³
